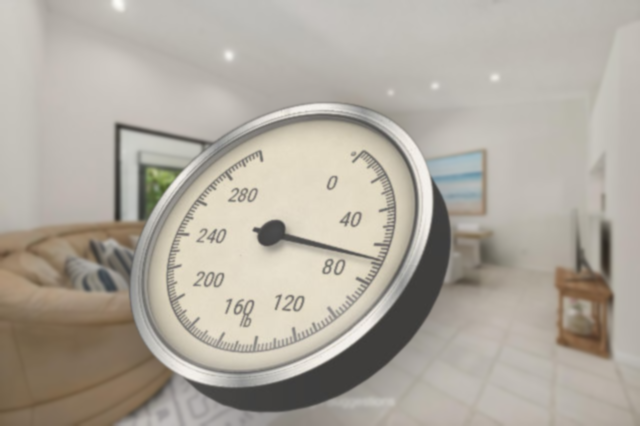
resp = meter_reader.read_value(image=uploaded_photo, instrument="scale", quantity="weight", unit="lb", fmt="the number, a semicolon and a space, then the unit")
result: 70; lb
